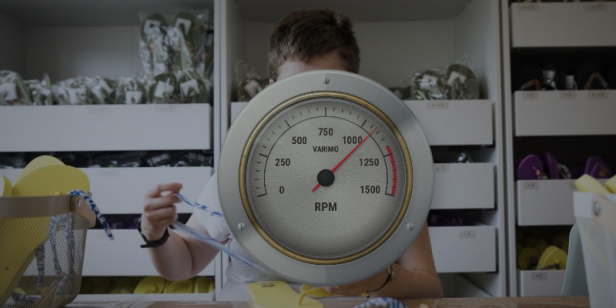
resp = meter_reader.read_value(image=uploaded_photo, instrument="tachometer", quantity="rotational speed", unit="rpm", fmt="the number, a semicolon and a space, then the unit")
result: 1075; rpm
